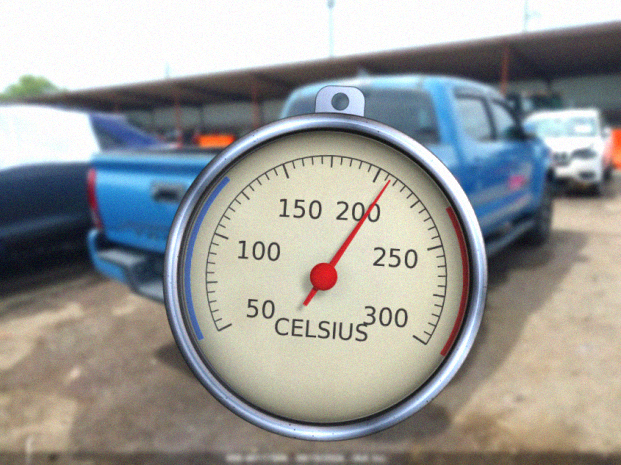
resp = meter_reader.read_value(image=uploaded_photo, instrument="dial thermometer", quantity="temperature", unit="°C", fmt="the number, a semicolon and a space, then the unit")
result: 207.5; °C
